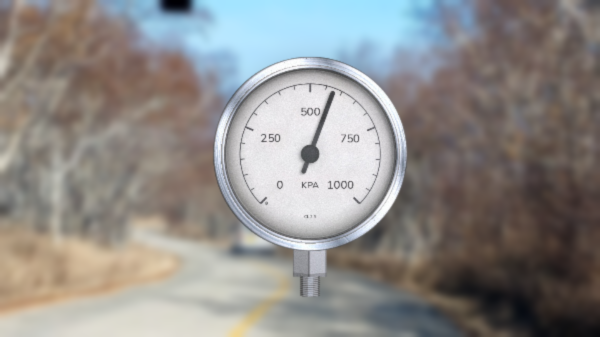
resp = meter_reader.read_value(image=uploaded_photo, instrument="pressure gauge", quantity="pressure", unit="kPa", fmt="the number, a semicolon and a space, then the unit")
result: 575; kPa
